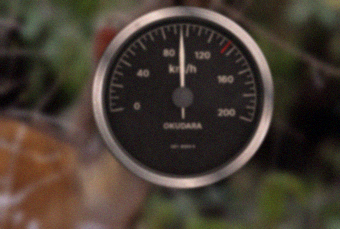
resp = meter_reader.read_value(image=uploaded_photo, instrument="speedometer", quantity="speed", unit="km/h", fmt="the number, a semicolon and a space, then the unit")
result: 95; km/h
